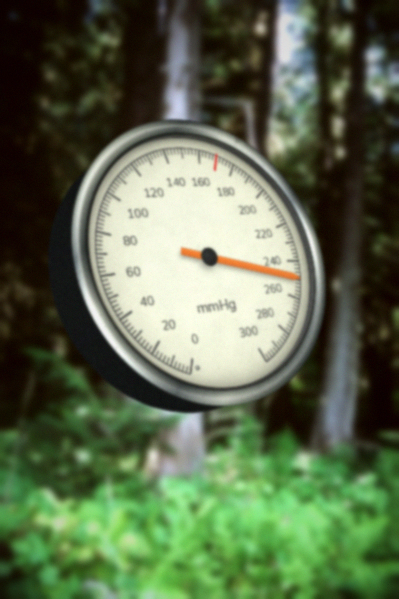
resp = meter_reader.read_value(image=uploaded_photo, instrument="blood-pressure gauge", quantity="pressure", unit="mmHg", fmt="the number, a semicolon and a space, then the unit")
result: 250; mmHg
